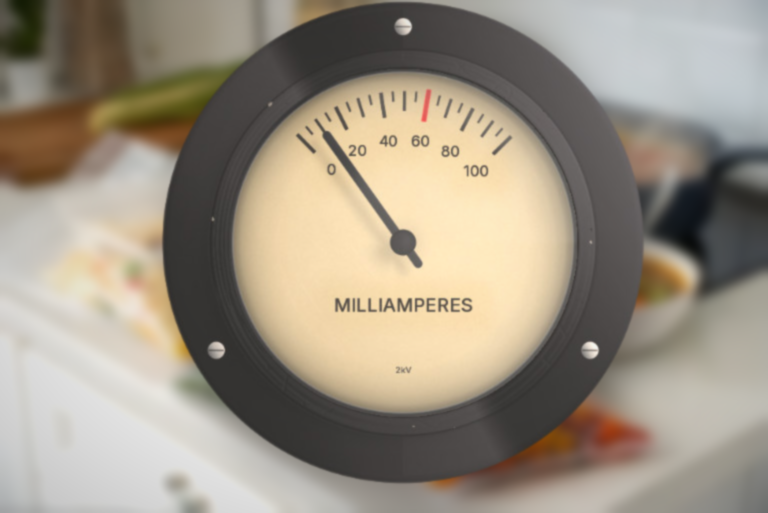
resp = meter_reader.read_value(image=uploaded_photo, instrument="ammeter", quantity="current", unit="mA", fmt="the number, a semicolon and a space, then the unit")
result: 10; mA
